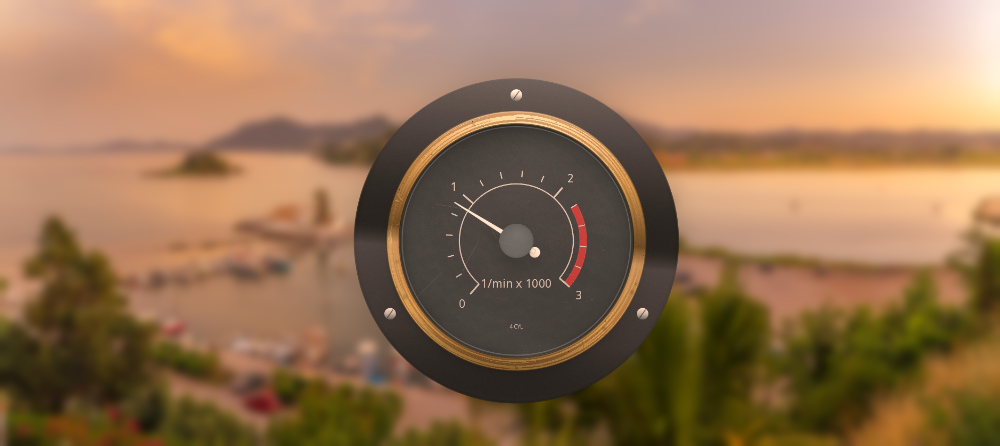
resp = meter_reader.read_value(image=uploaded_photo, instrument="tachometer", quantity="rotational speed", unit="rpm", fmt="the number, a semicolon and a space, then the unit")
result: 900; rpm
